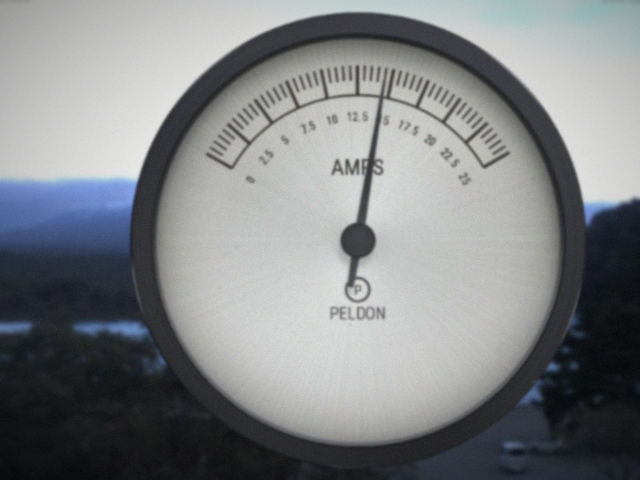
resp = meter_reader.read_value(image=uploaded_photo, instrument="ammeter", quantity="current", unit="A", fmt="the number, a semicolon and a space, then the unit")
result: 14.5; A
